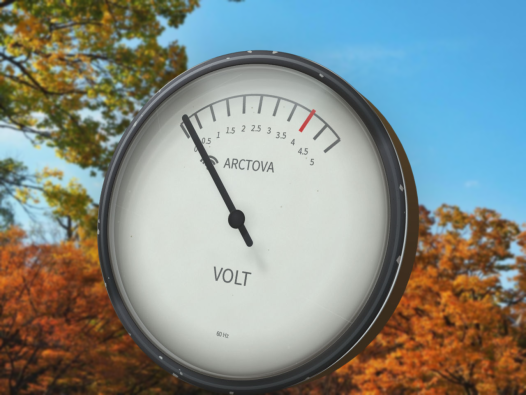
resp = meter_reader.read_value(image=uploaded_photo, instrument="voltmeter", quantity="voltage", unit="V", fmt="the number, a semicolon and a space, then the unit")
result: 0.25; V
